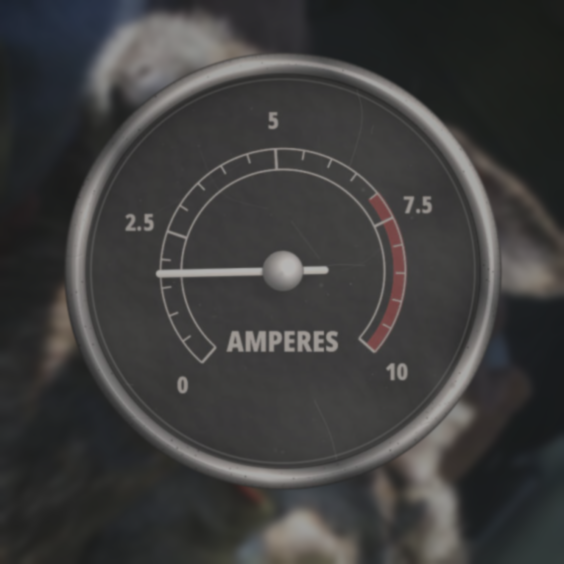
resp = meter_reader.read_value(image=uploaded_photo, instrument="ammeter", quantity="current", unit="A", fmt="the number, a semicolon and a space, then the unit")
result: 1.75; A
